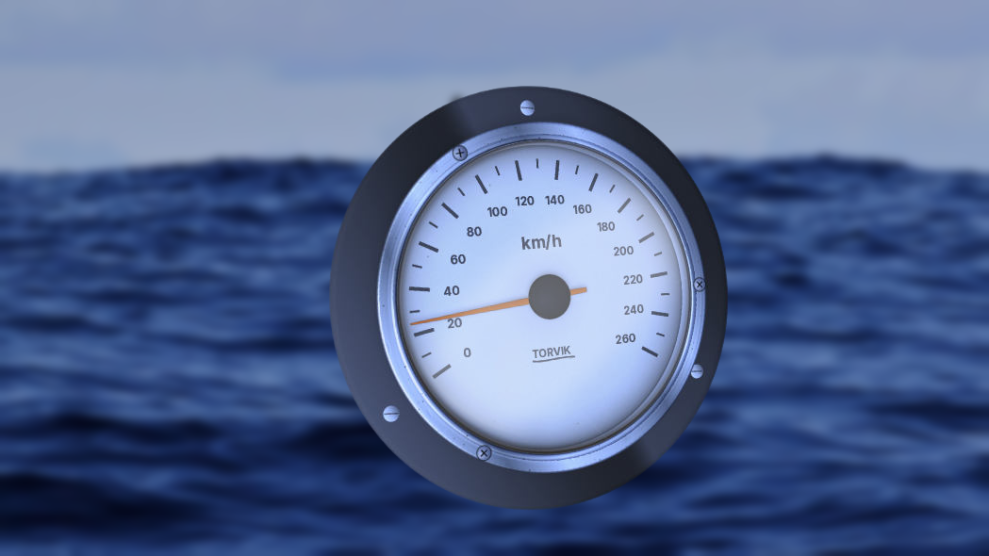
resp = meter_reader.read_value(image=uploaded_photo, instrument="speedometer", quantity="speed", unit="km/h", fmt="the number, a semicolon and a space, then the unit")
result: 25; km/h
